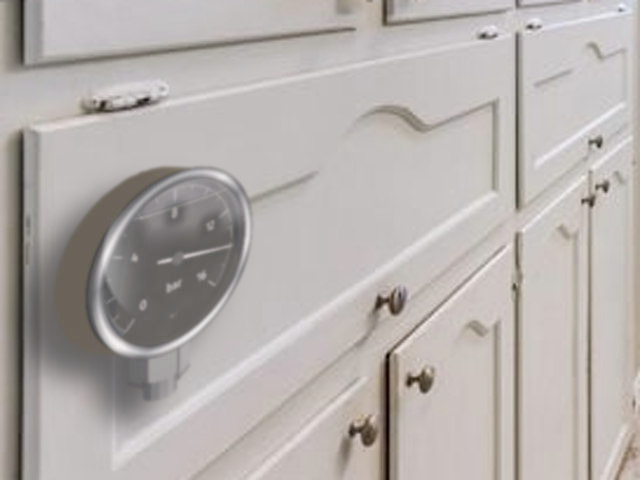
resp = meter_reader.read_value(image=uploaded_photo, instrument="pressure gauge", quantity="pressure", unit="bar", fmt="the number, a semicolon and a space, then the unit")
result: 14; bar
